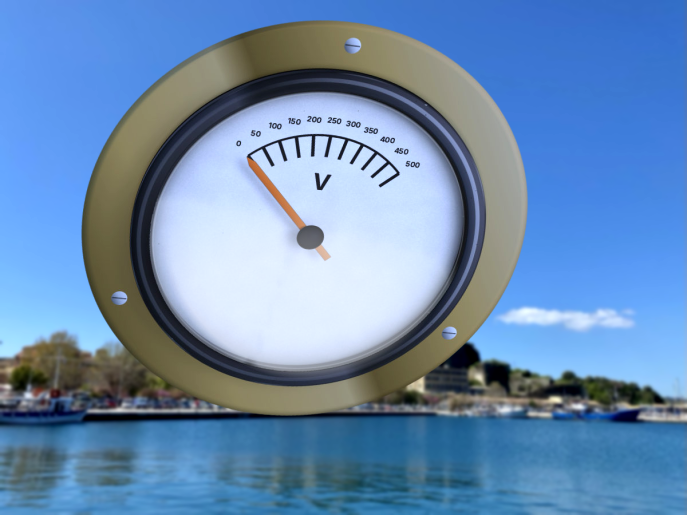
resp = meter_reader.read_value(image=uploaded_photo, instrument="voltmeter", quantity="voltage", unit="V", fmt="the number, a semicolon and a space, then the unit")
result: 0; V
